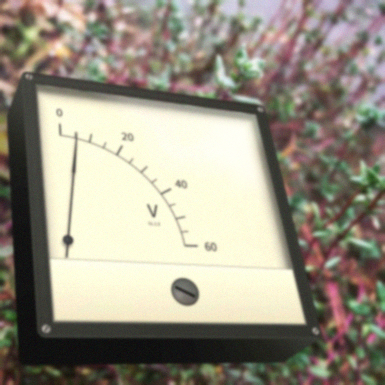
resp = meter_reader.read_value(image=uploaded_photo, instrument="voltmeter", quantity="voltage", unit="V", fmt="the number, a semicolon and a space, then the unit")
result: 5; V
